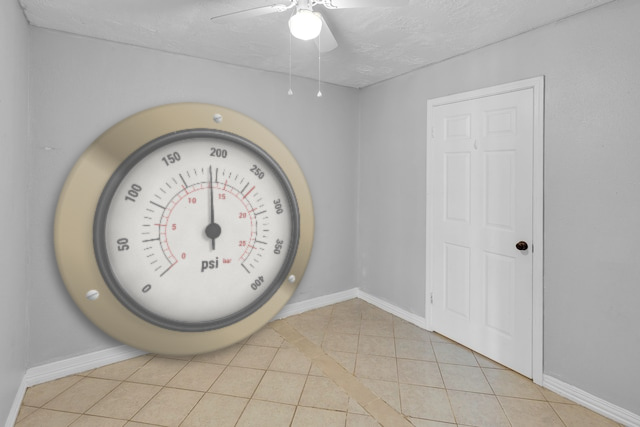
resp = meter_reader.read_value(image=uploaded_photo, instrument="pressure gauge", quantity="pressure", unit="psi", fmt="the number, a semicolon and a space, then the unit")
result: 190; psi
